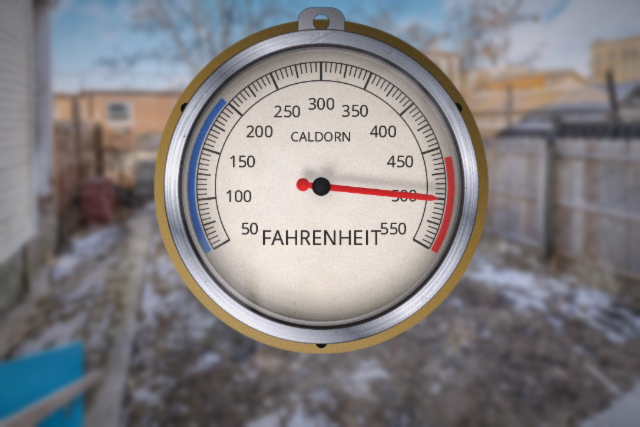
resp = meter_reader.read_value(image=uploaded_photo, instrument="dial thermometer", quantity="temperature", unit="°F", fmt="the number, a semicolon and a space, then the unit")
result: 500; °F
